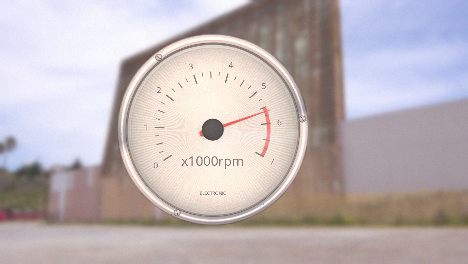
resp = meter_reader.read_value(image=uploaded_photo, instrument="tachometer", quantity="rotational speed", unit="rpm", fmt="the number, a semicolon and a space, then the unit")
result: 5625; rpm
